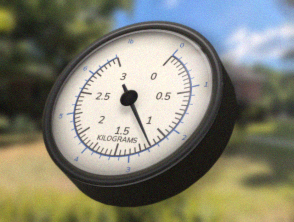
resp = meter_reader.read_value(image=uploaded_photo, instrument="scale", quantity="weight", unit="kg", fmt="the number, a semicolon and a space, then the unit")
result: 1.15; kg
